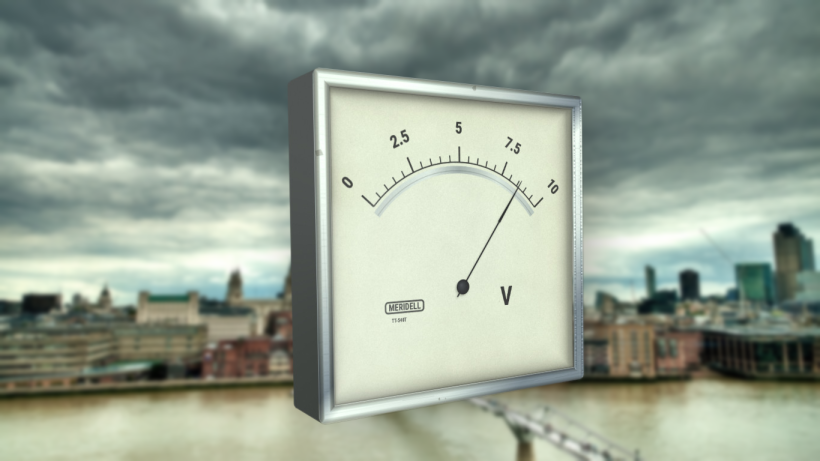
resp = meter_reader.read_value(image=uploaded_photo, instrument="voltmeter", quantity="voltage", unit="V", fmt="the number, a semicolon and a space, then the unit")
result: 8.5; V
